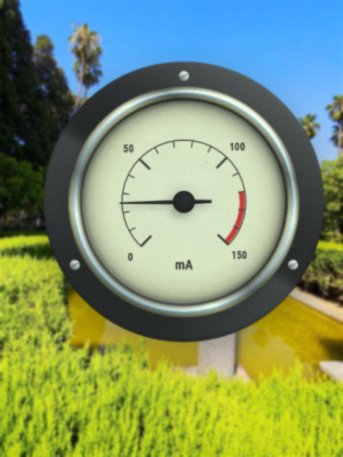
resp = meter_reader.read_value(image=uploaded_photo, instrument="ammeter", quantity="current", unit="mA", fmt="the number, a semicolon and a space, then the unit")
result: 25; mA
